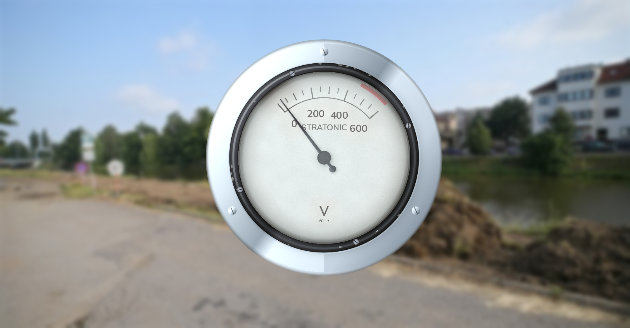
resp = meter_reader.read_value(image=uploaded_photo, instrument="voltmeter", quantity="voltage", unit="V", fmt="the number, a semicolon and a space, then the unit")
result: 25; V
